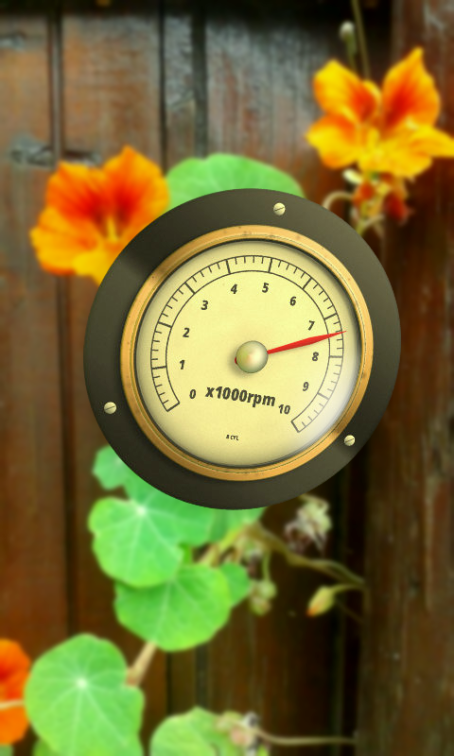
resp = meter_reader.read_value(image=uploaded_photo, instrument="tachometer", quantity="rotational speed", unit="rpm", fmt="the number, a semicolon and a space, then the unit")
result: 7400; rpm
